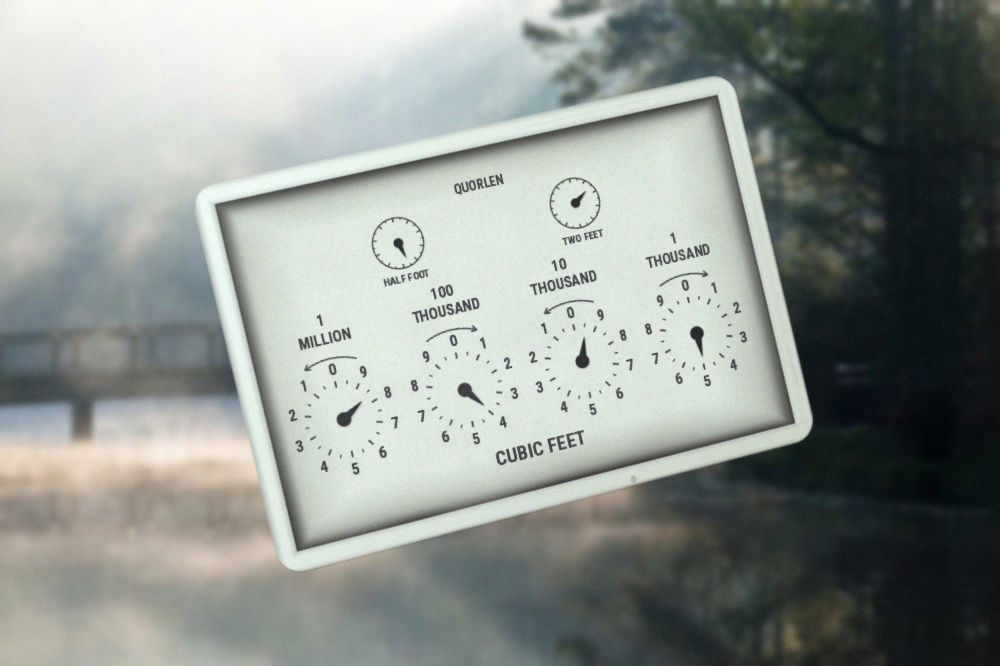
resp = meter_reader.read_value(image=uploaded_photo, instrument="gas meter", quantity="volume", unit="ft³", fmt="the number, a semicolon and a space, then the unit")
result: 839500; ft³
